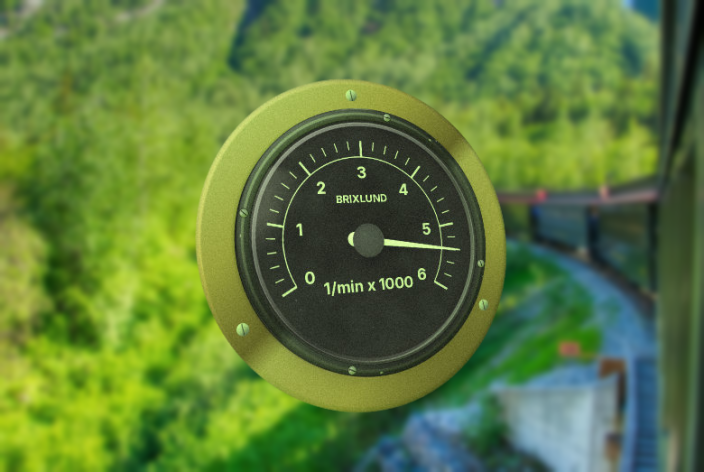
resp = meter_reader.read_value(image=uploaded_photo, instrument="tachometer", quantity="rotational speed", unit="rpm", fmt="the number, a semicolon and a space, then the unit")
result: 5400; rpm
